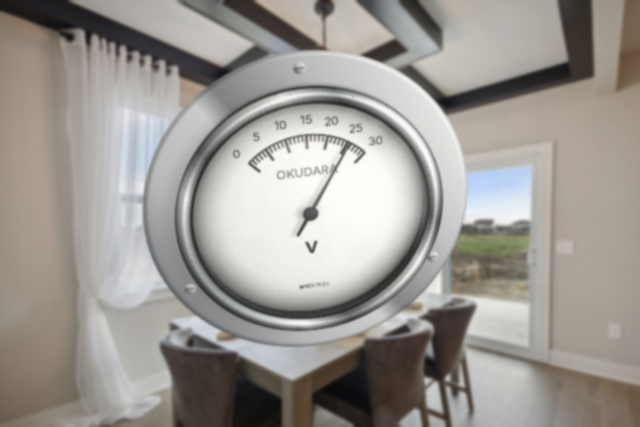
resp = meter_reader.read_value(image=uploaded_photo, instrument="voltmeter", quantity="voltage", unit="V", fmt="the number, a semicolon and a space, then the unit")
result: 25; V
